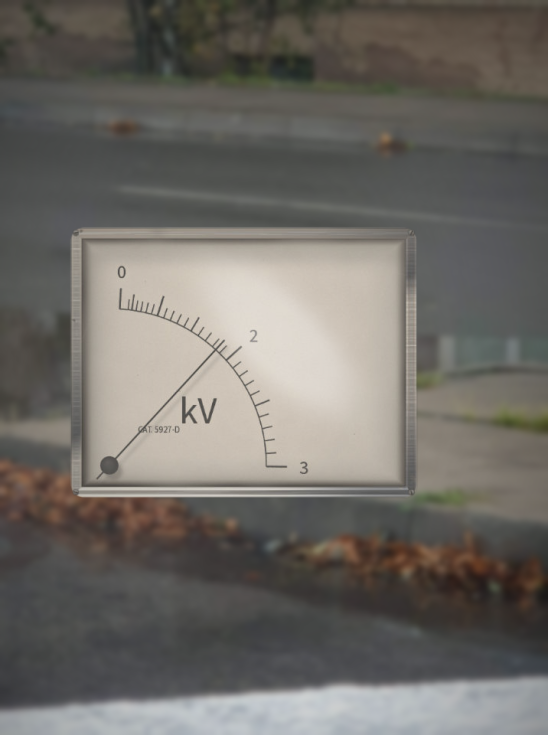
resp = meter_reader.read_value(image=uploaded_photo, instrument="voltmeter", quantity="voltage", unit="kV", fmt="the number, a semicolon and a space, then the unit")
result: 1.85; kV
